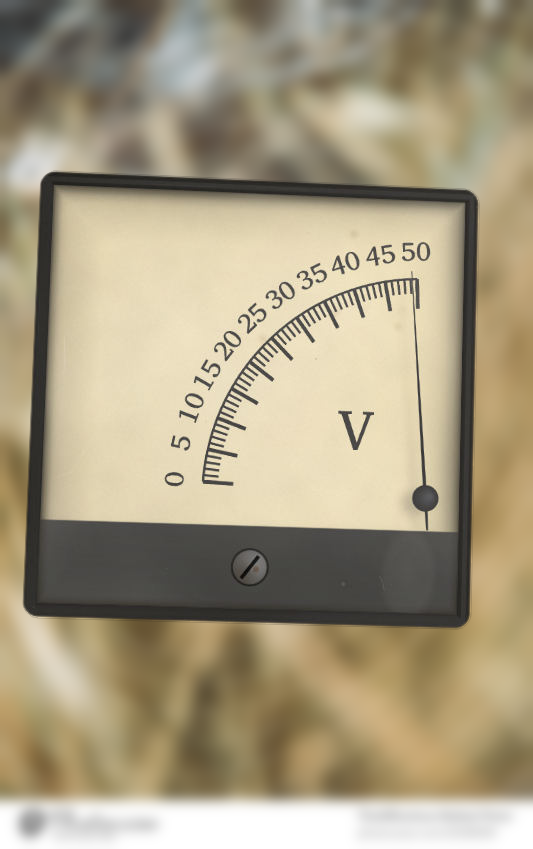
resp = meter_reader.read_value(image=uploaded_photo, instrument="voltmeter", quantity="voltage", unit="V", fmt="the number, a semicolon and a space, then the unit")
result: 49; V
